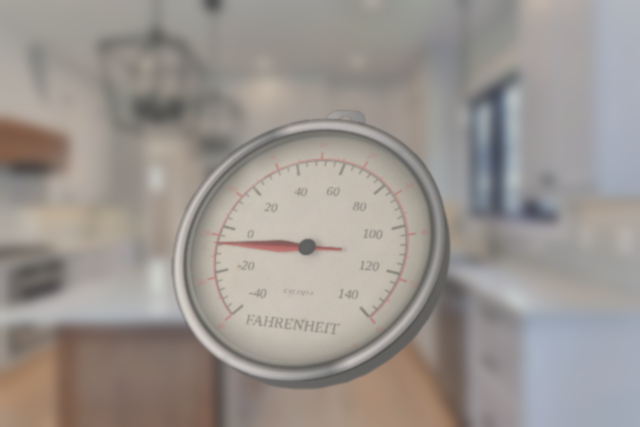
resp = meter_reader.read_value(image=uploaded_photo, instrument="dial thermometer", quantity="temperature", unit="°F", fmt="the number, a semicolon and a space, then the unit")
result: -8; °F
